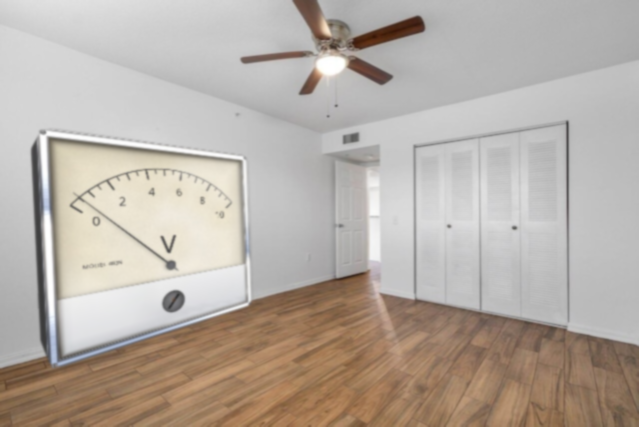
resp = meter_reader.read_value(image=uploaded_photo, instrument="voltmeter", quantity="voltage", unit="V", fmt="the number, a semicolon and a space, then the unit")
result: 0.5; V
